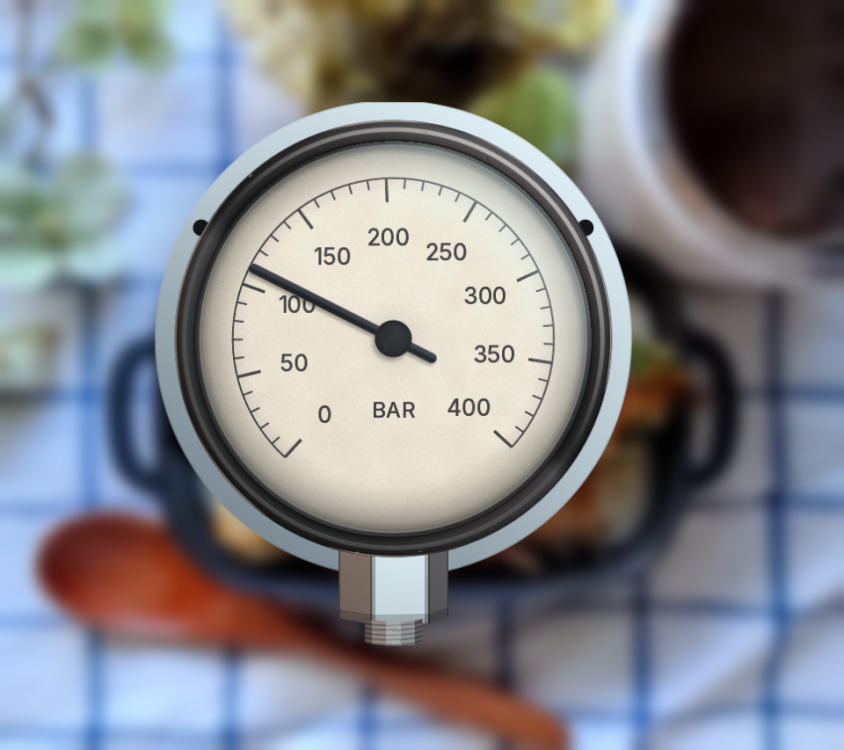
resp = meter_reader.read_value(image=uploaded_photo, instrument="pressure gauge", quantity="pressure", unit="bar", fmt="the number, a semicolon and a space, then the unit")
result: 110; bar
